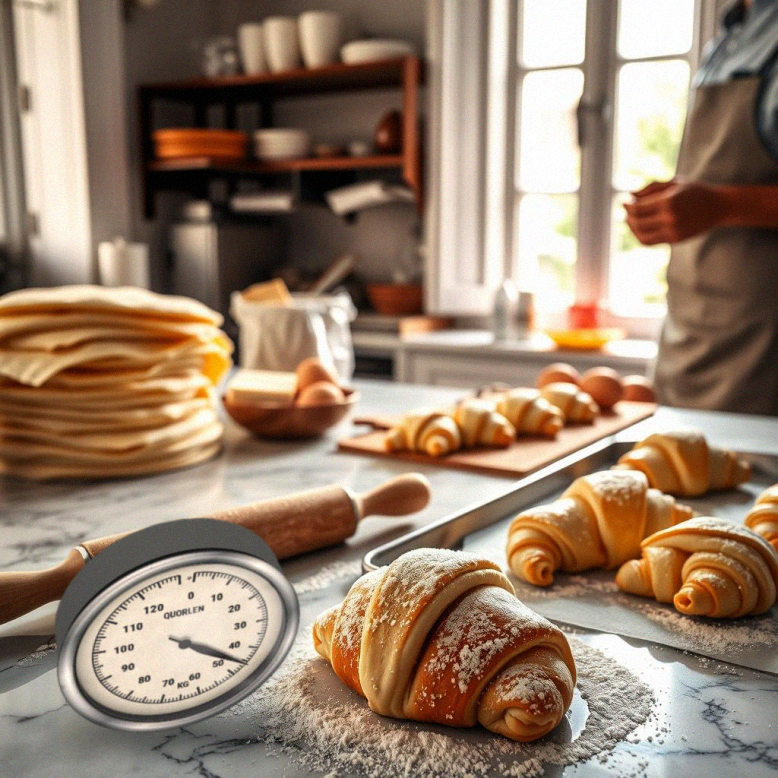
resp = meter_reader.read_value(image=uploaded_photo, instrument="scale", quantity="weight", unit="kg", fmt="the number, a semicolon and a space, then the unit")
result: 45; kg
